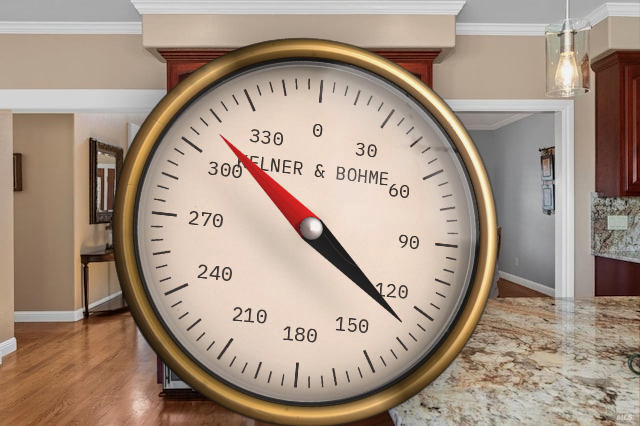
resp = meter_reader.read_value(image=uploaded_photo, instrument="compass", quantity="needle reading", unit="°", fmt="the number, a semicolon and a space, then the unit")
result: 310; °
